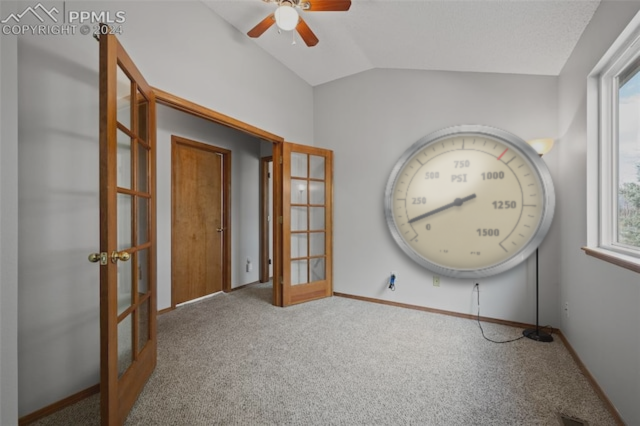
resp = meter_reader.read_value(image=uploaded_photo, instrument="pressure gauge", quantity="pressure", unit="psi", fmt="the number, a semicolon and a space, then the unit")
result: 100; psi
